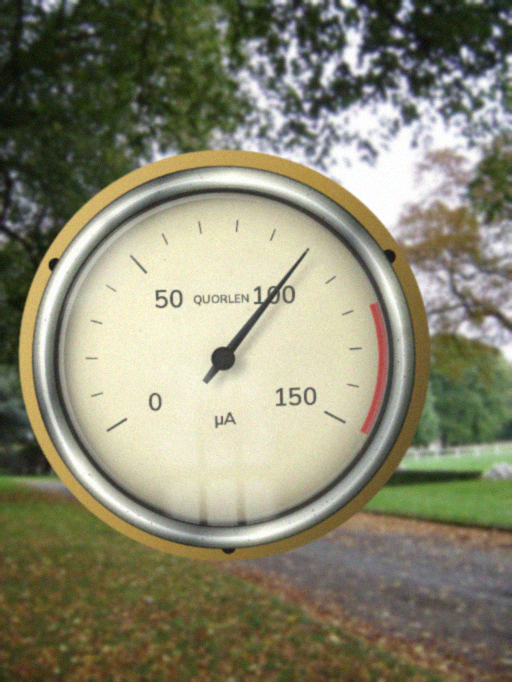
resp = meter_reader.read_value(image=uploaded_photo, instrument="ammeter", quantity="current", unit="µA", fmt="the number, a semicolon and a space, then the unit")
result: 100; µA
